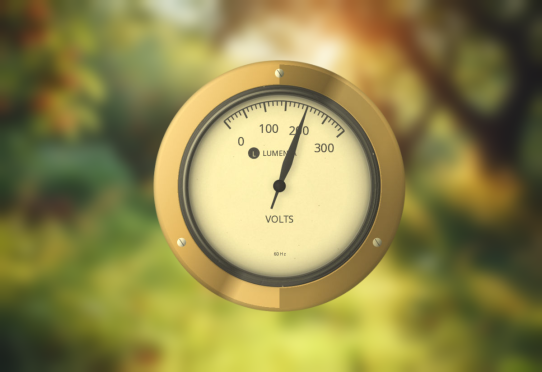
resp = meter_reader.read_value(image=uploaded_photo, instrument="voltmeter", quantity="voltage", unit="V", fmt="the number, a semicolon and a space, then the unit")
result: 200; V
